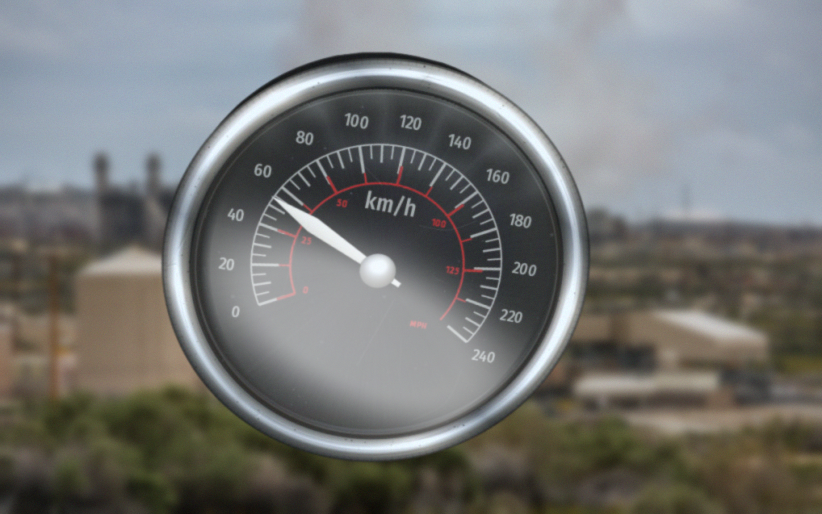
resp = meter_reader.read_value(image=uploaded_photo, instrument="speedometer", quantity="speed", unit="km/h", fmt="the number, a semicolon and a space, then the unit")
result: 55; km/h
